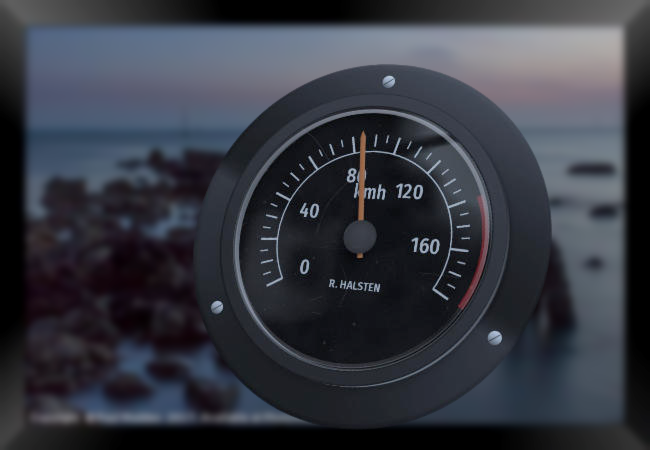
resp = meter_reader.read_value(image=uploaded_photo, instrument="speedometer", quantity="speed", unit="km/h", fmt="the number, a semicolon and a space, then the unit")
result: 85; km/h
